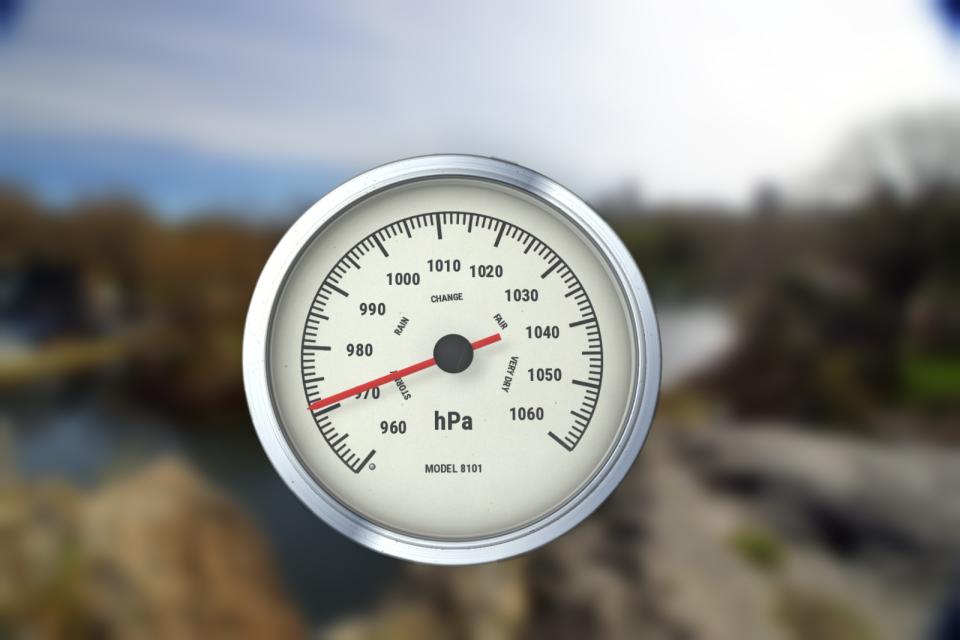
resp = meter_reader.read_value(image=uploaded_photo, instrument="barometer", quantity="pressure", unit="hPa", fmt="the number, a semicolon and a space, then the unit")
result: 971; hPa
